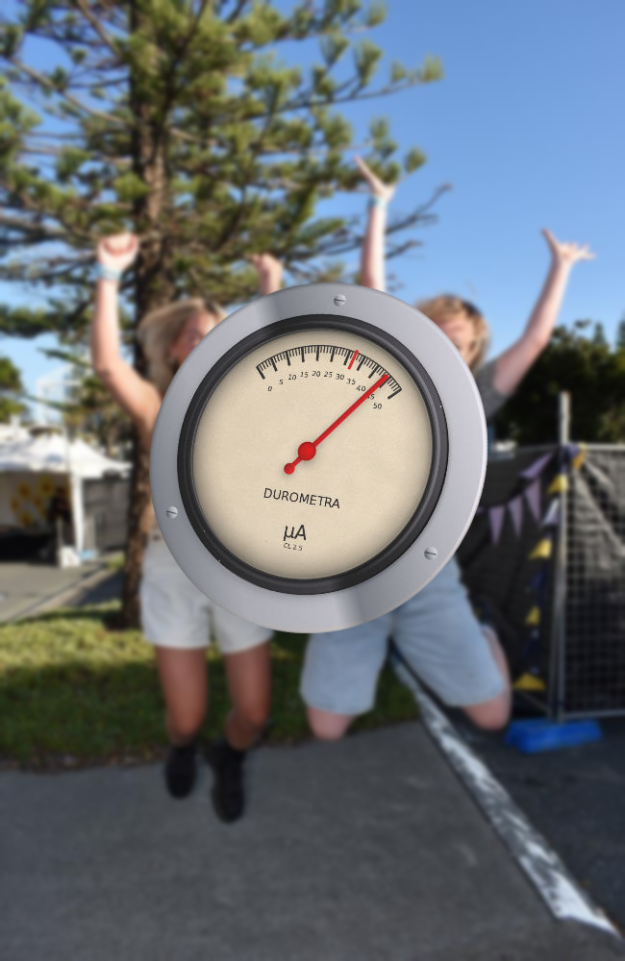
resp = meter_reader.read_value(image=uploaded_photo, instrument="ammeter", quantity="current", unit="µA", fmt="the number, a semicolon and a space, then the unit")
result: 45; µA
